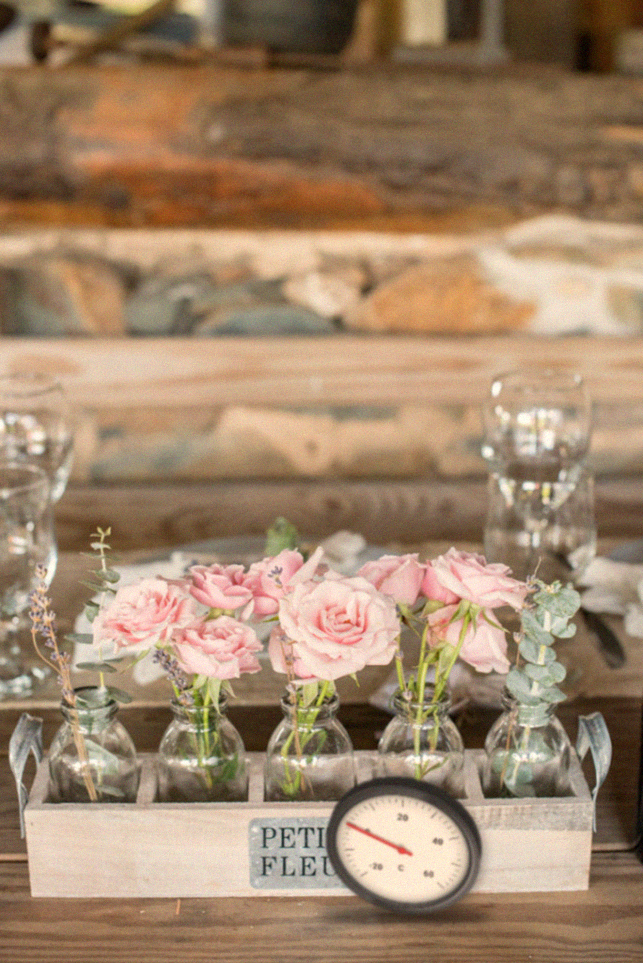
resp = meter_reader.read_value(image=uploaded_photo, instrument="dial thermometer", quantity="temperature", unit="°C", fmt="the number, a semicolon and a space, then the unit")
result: 0; °C
